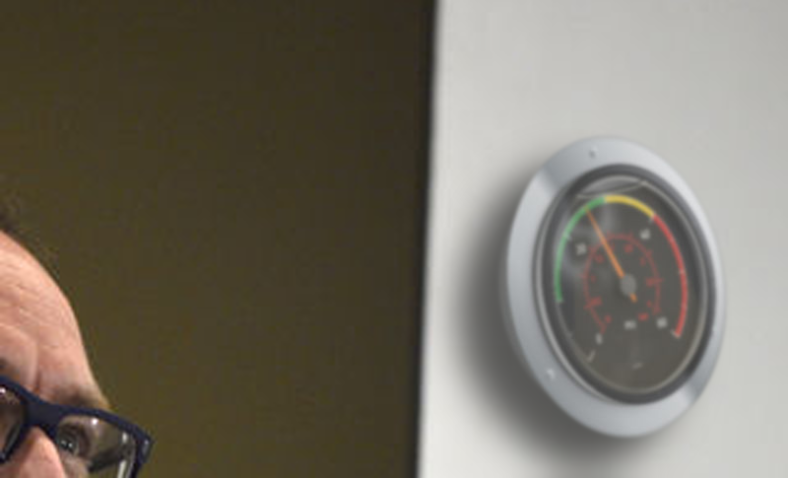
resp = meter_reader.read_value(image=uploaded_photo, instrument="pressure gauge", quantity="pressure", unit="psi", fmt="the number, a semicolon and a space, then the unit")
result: 25; psi
